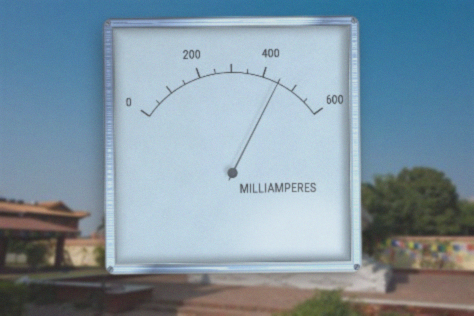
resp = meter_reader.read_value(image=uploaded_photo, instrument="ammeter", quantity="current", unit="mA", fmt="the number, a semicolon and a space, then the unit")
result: 450; mA
